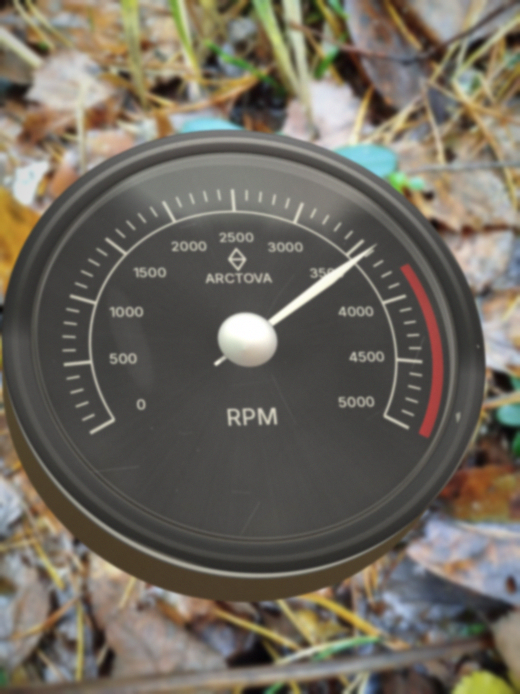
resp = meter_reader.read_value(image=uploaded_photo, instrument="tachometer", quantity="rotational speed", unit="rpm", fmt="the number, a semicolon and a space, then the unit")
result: 3600; rpm
